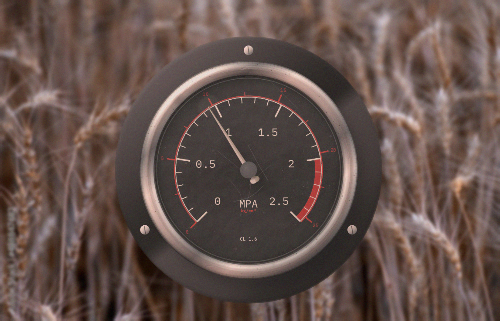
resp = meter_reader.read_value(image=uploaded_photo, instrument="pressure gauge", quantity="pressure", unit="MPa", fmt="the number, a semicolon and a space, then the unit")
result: 0.95; MPa
